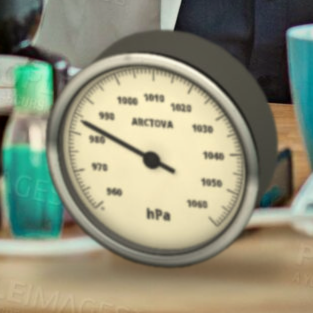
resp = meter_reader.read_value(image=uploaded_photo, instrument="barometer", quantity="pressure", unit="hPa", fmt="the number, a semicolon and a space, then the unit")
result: 985; hPa
